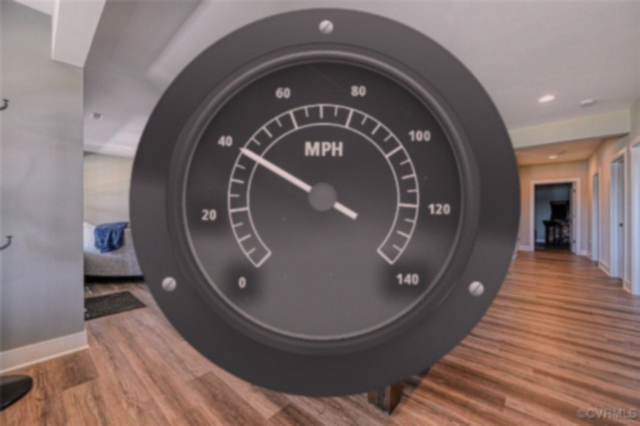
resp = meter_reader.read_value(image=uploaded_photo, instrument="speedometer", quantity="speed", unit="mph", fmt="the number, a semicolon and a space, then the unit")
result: 40; mph
